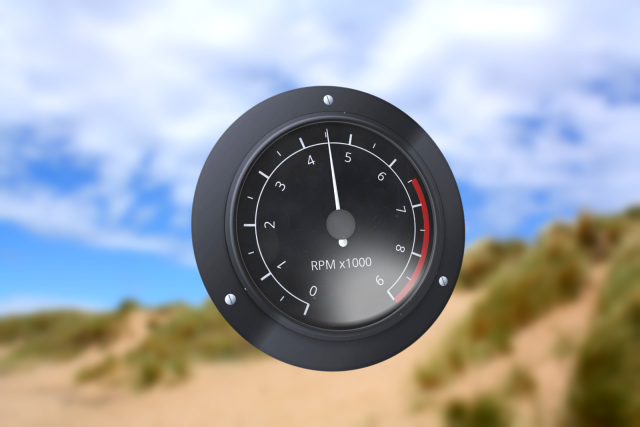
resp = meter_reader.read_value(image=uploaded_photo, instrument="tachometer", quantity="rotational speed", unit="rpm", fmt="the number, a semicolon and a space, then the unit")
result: 4500; rpm
